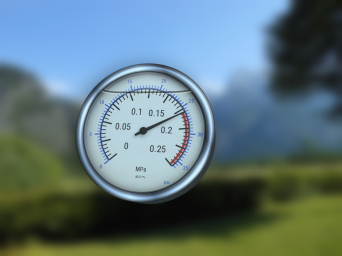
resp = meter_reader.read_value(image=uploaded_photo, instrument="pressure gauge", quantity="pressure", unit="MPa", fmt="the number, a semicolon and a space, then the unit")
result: 0.18; MPa
